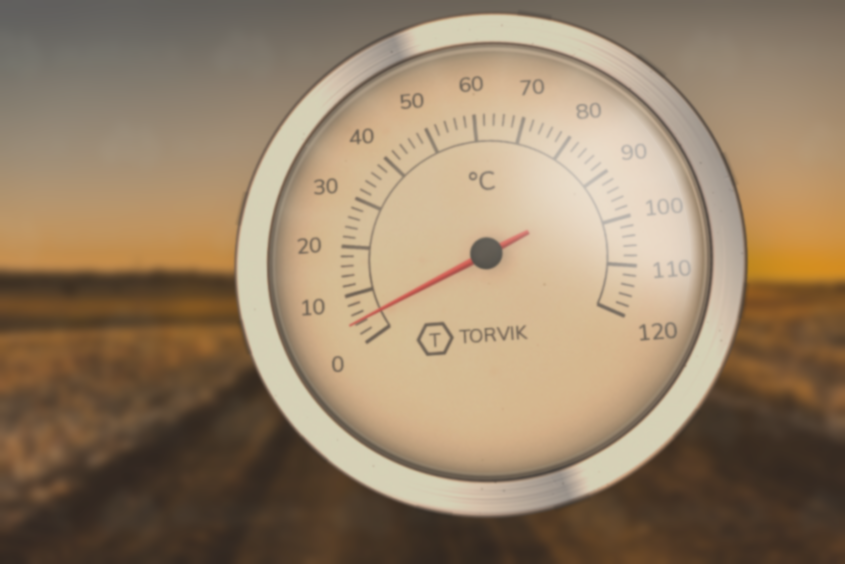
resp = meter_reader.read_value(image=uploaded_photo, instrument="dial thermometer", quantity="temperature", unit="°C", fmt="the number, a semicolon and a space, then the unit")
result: 4; °C
